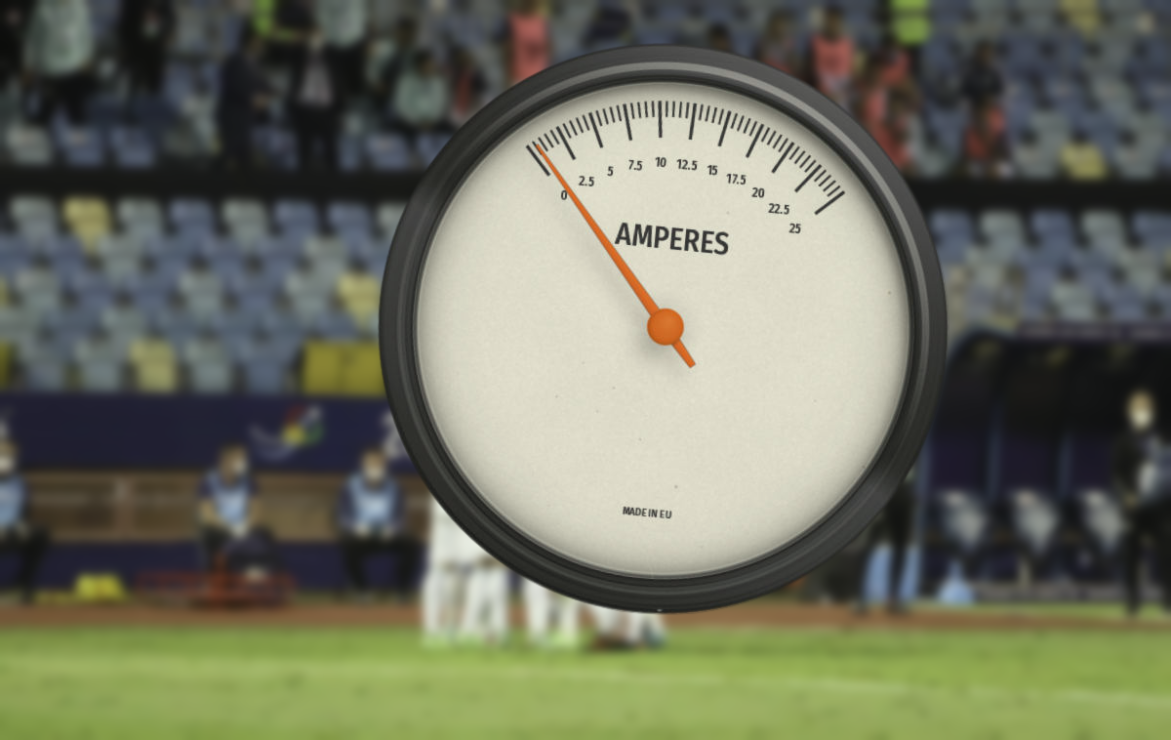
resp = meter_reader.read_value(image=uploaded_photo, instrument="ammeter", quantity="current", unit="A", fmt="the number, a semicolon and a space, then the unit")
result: 0.5; A
